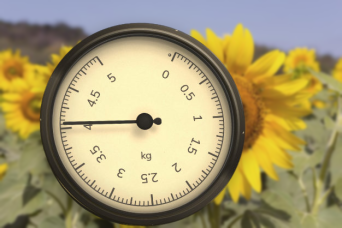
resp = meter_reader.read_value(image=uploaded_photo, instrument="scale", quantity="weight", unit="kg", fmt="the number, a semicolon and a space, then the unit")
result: 4.05; kg
